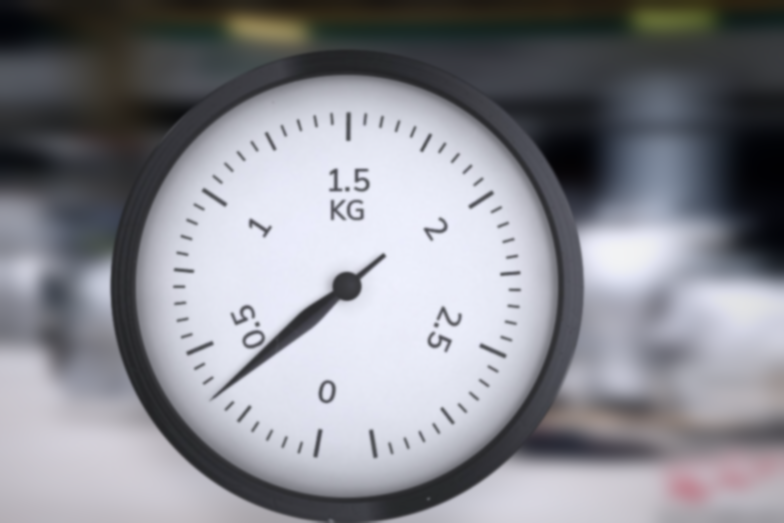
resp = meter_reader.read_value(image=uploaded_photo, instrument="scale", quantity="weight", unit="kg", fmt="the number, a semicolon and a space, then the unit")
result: 0.35; kg
